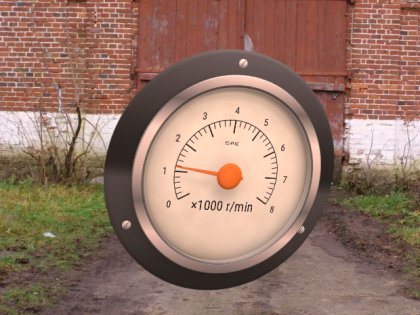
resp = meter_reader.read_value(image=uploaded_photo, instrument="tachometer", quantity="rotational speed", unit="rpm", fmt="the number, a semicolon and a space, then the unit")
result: 1200; rpm
